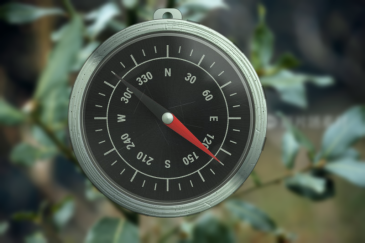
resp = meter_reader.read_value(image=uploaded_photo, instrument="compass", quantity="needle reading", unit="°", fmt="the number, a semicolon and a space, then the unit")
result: 130; °
